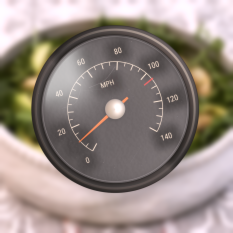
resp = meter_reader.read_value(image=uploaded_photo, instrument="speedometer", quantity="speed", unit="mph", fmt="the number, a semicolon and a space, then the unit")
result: 10; mph
